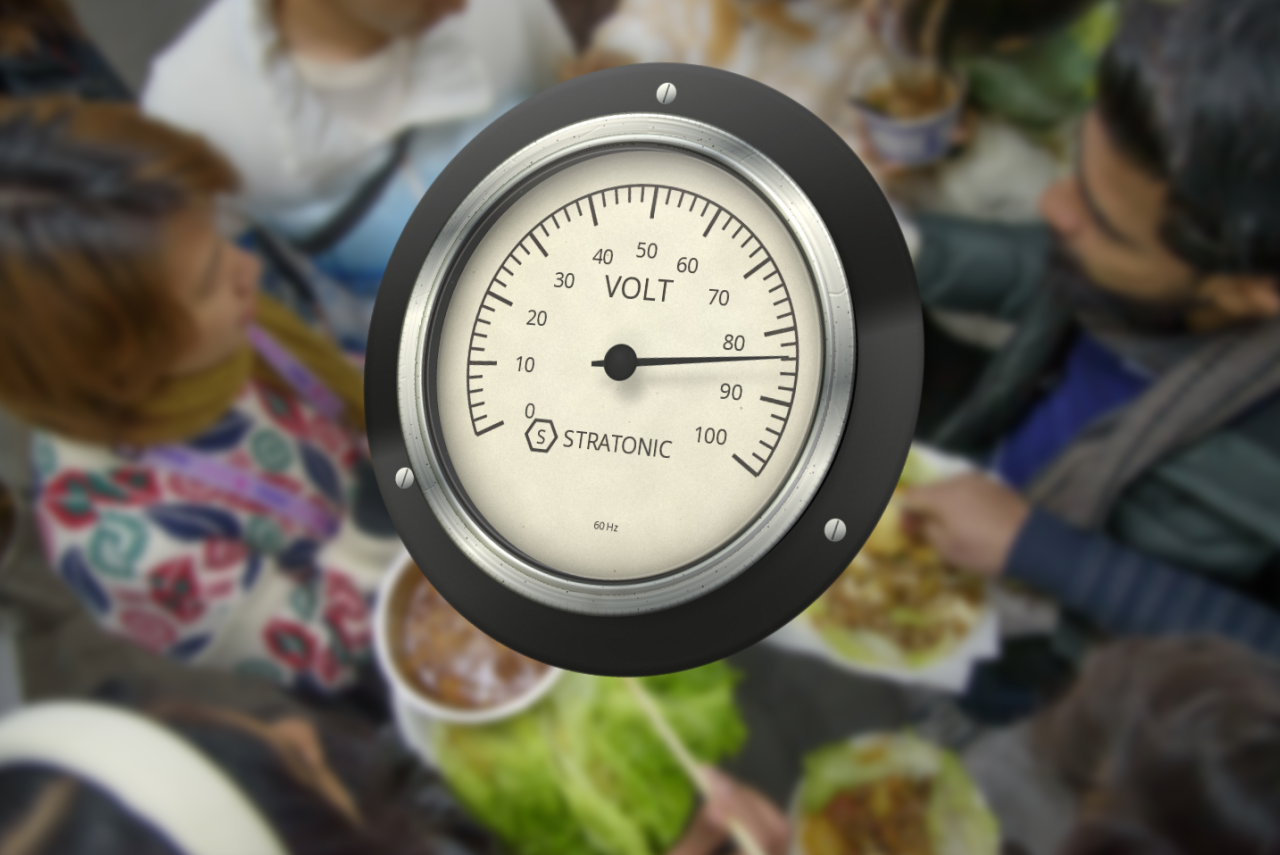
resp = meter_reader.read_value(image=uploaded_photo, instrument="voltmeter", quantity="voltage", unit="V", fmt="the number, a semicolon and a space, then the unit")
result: 84; V
